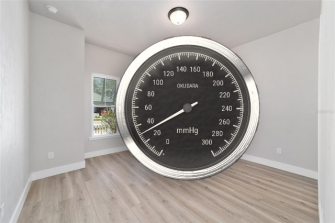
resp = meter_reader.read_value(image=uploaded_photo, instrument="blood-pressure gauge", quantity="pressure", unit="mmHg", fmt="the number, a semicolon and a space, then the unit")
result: 30; mmHg
